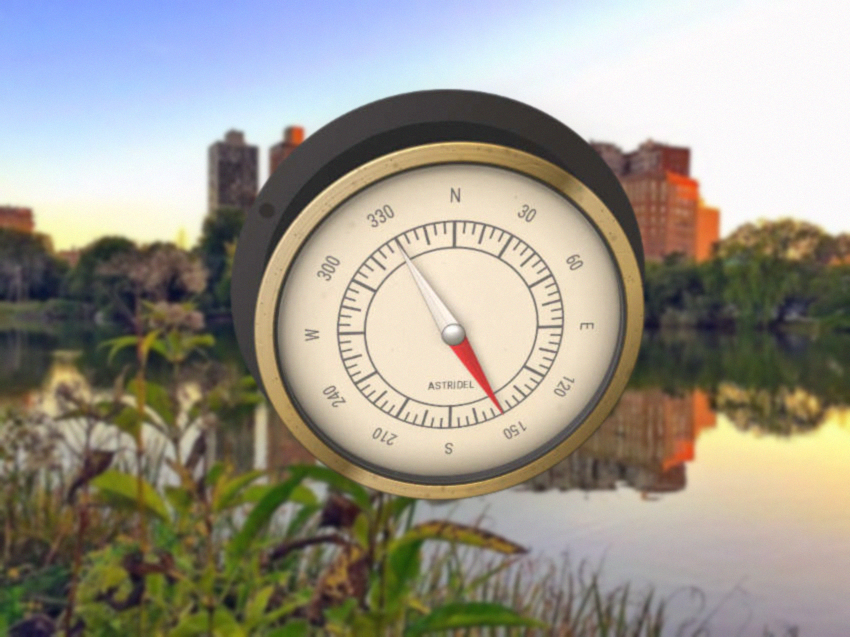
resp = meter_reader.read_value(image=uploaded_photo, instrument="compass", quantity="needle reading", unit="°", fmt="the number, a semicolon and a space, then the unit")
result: 150; °
